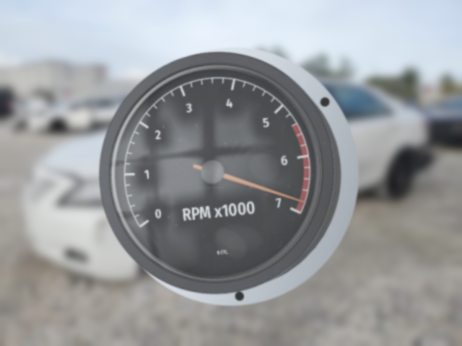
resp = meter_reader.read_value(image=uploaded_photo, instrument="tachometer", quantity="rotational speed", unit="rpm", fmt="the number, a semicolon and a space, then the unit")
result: 6800; rpm
